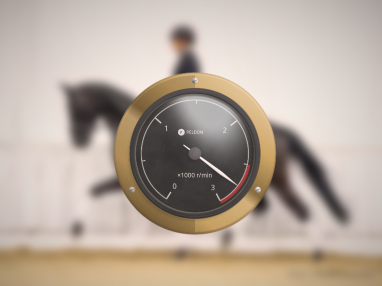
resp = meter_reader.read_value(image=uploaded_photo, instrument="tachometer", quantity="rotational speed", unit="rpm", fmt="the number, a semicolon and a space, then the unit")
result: 2750; rpm
